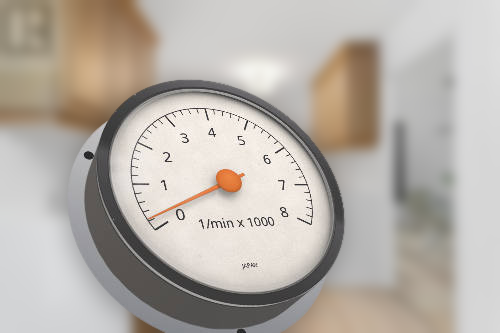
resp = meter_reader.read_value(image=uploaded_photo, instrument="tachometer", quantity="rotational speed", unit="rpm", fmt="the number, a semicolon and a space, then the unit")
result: 200; rpm
